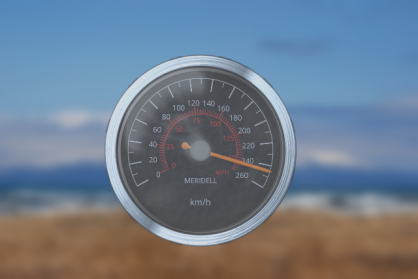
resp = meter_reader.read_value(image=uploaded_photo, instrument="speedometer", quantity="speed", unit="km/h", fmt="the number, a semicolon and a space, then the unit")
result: 245; km/h
